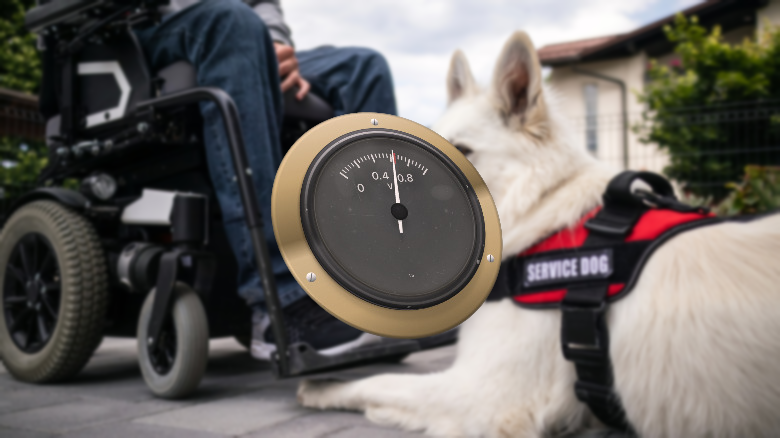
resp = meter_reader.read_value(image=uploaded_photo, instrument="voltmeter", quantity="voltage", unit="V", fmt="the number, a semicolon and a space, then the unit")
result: 0.6; V
